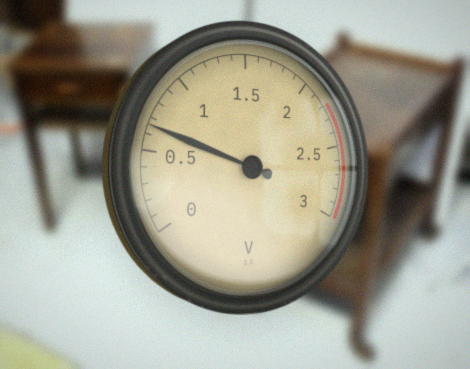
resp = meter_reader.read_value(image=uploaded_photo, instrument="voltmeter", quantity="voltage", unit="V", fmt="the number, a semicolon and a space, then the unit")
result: 0.65; V
